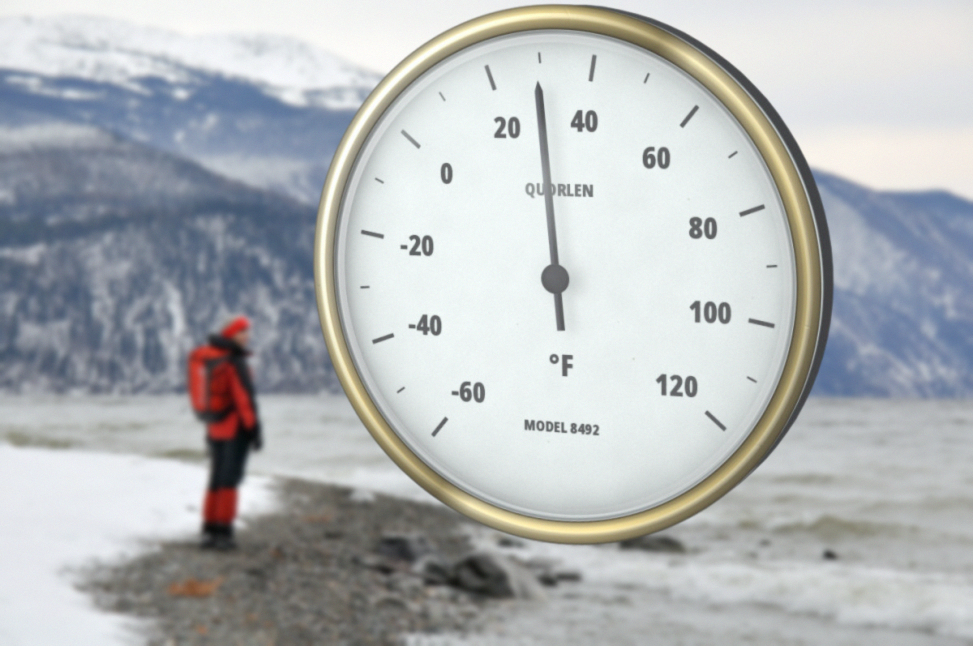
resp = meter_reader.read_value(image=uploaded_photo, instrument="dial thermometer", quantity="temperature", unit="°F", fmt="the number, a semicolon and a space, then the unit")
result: 30; °F
